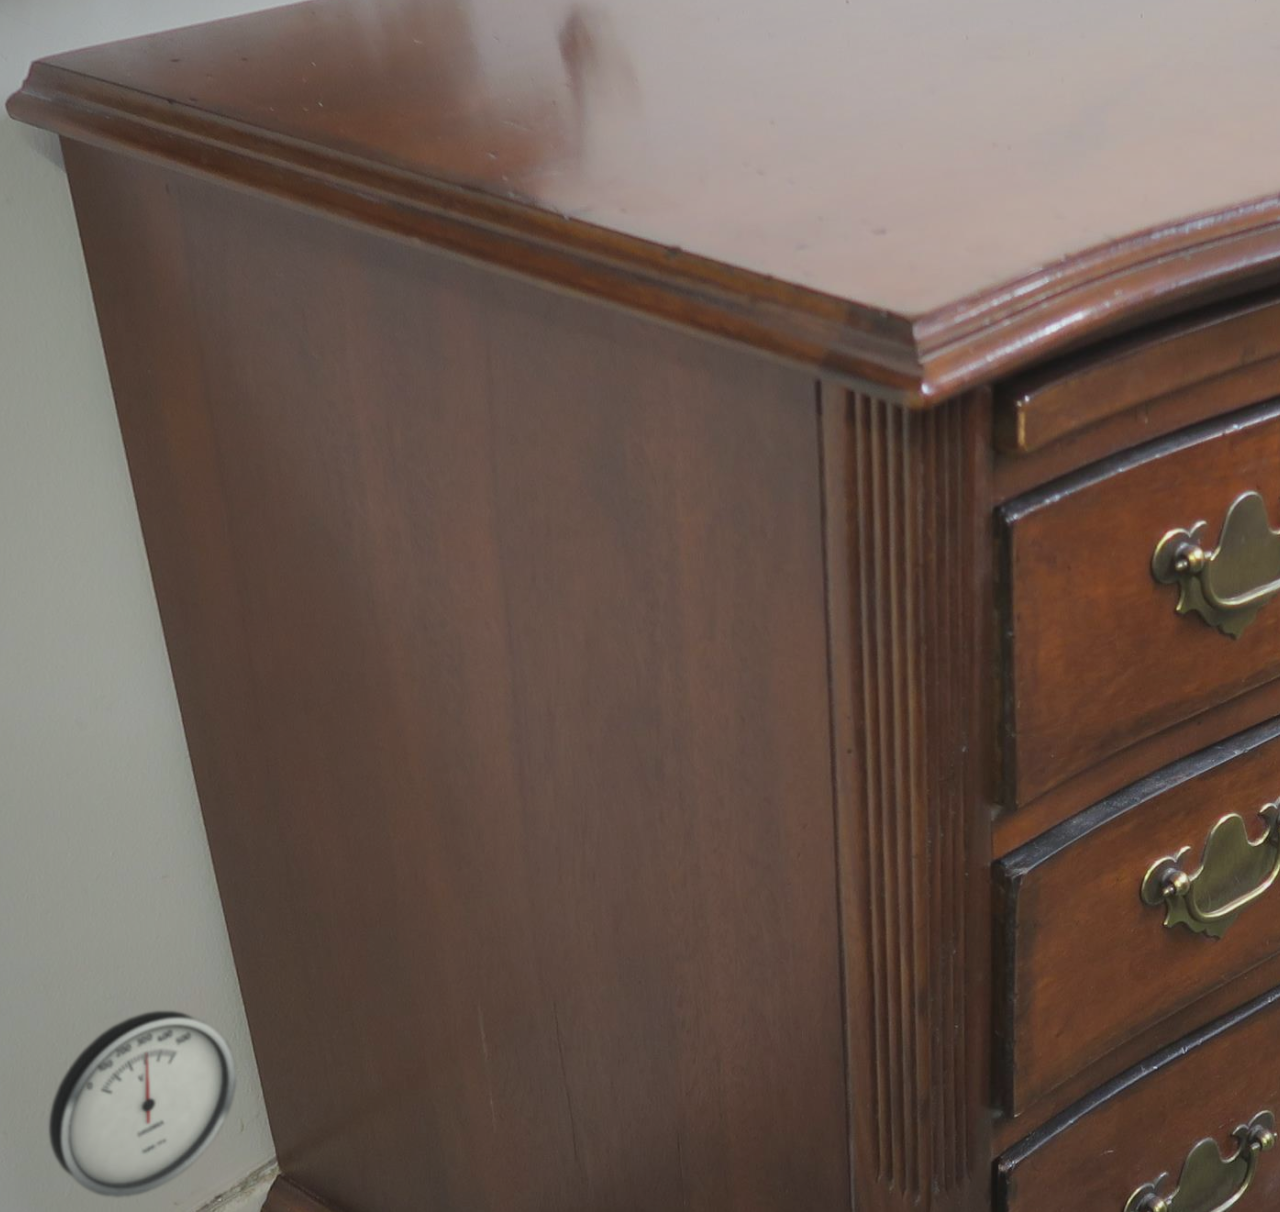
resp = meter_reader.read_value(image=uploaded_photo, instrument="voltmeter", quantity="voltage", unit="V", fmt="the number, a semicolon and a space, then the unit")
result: 300; V
